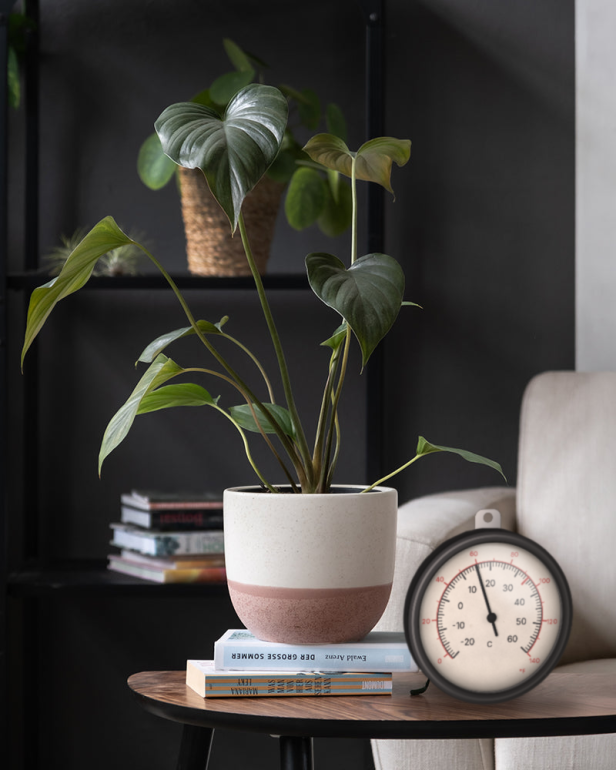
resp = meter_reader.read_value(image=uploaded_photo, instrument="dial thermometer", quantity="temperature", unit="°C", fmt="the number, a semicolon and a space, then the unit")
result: 15; °C
